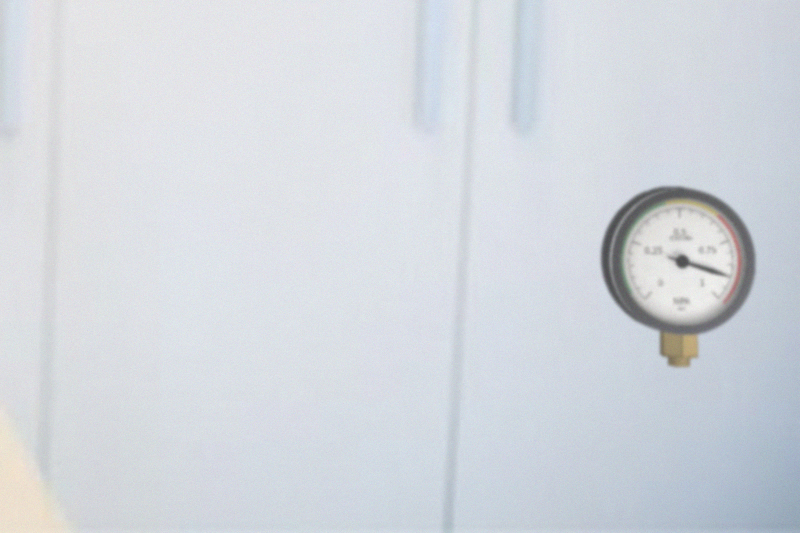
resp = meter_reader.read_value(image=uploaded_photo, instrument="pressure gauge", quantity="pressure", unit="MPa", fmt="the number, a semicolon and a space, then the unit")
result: 0.9; MPa
